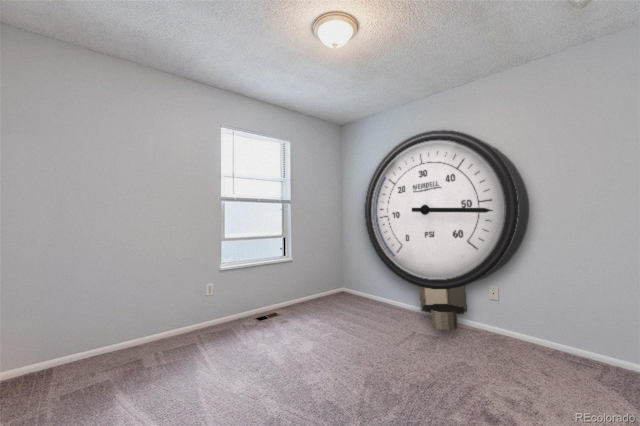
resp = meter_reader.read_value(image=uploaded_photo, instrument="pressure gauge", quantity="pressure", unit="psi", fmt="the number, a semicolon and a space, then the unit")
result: 52; psi
